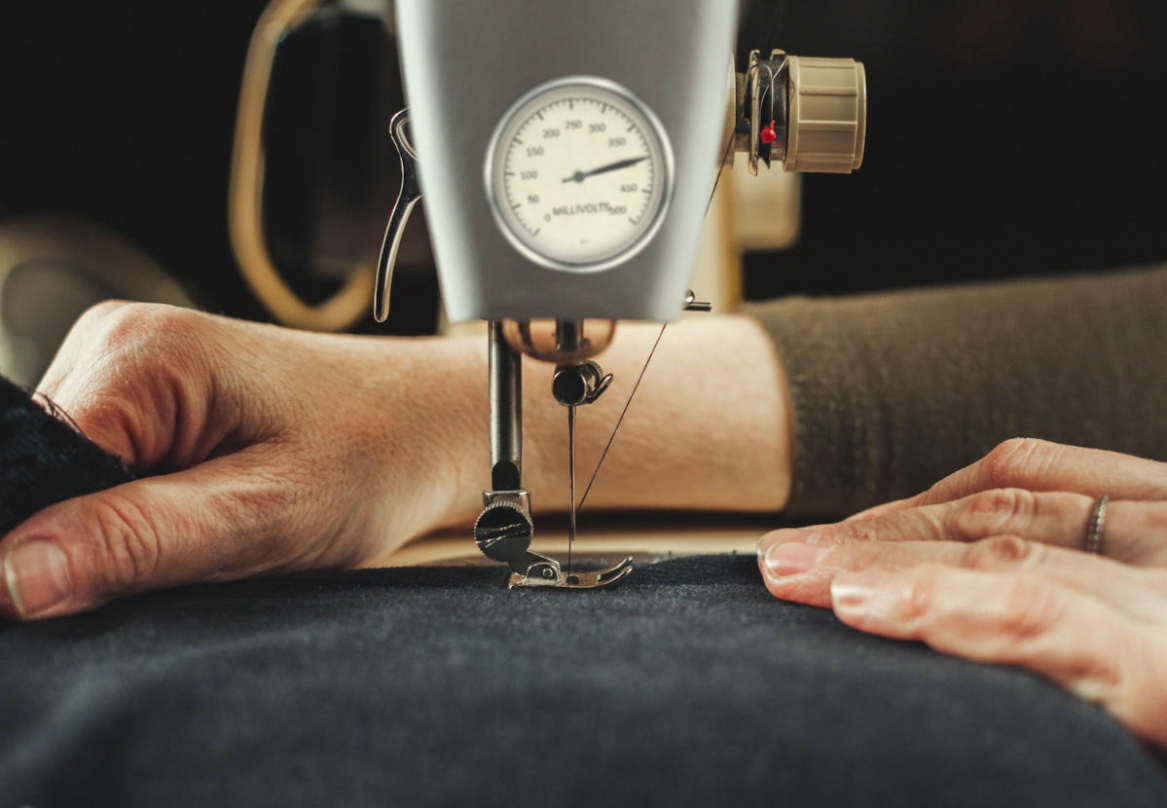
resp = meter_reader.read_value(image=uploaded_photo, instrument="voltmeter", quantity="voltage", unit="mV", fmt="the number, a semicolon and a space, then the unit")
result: 400; mV
